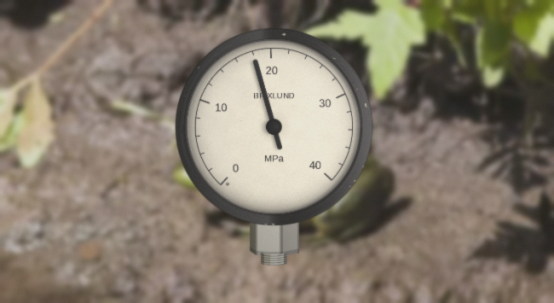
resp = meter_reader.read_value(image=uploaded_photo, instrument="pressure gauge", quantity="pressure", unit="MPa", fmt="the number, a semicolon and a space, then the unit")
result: 18; MPa
